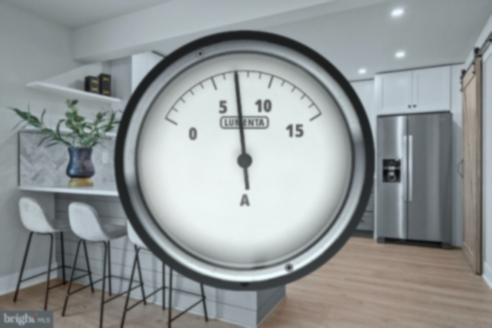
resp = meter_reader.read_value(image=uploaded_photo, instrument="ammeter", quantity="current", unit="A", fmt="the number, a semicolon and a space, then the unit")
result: 7; A
